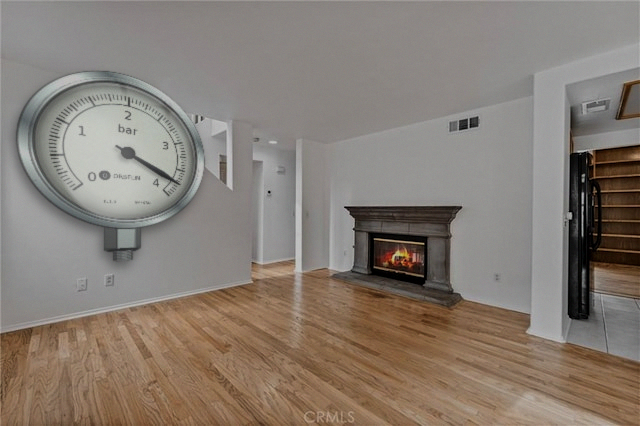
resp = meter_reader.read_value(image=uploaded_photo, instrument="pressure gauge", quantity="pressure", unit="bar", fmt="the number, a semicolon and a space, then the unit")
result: 3.75; bar
